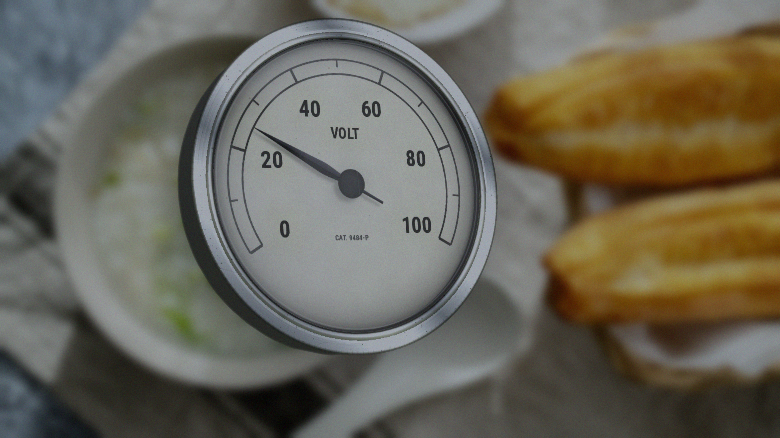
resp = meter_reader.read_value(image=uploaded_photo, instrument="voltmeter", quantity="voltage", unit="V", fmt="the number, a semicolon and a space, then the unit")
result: 25; V
